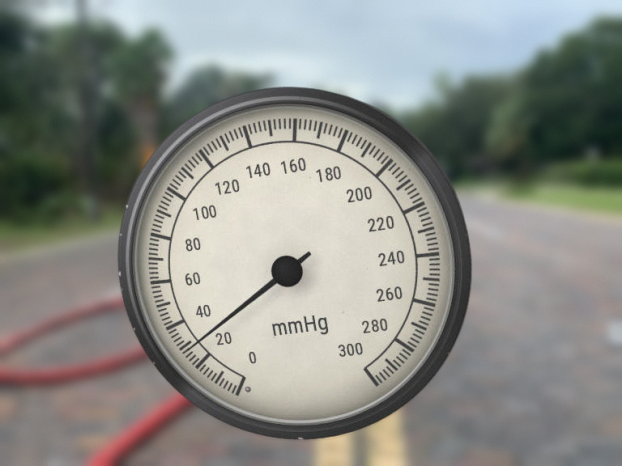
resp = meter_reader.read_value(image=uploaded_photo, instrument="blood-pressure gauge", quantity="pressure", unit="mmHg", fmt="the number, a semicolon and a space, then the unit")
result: 28; mmHg
